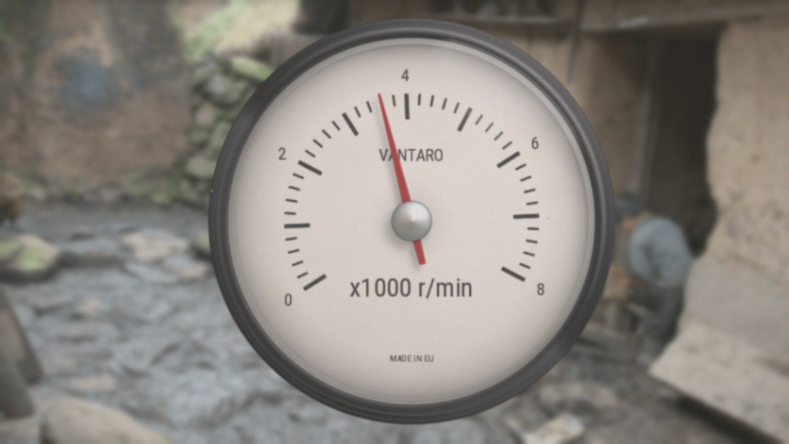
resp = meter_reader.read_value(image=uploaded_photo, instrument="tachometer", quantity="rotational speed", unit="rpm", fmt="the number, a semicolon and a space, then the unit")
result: 3600; rpm
